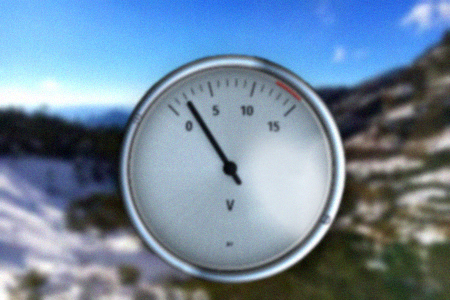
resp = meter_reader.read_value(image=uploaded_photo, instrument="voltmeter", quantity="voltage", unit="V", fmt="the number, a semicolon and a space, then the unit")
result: 2; V
